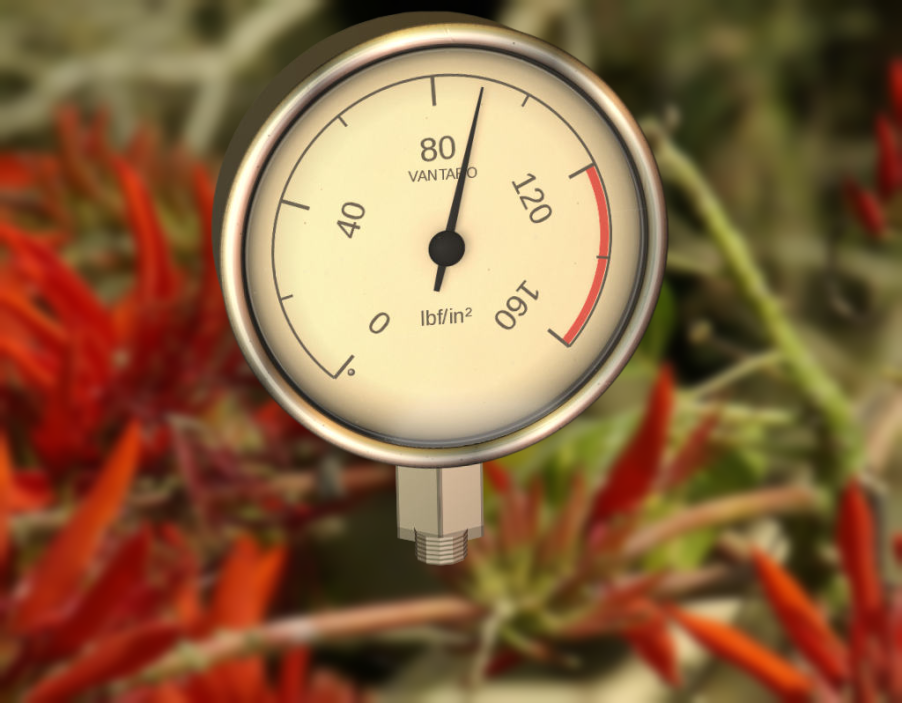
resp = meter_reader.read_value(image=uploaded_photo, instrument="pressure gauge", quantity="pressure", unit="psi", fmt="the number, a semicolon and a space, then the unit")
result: 90; psi
